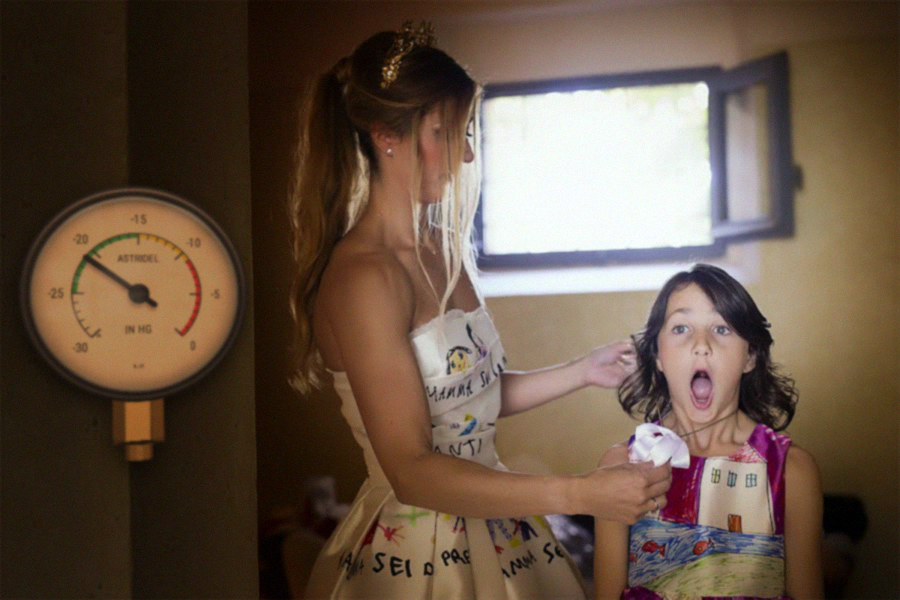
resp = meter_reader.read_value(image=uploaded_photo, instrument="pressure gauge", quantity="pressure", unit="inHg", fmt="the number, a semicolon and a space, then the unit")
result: -21; inHg
